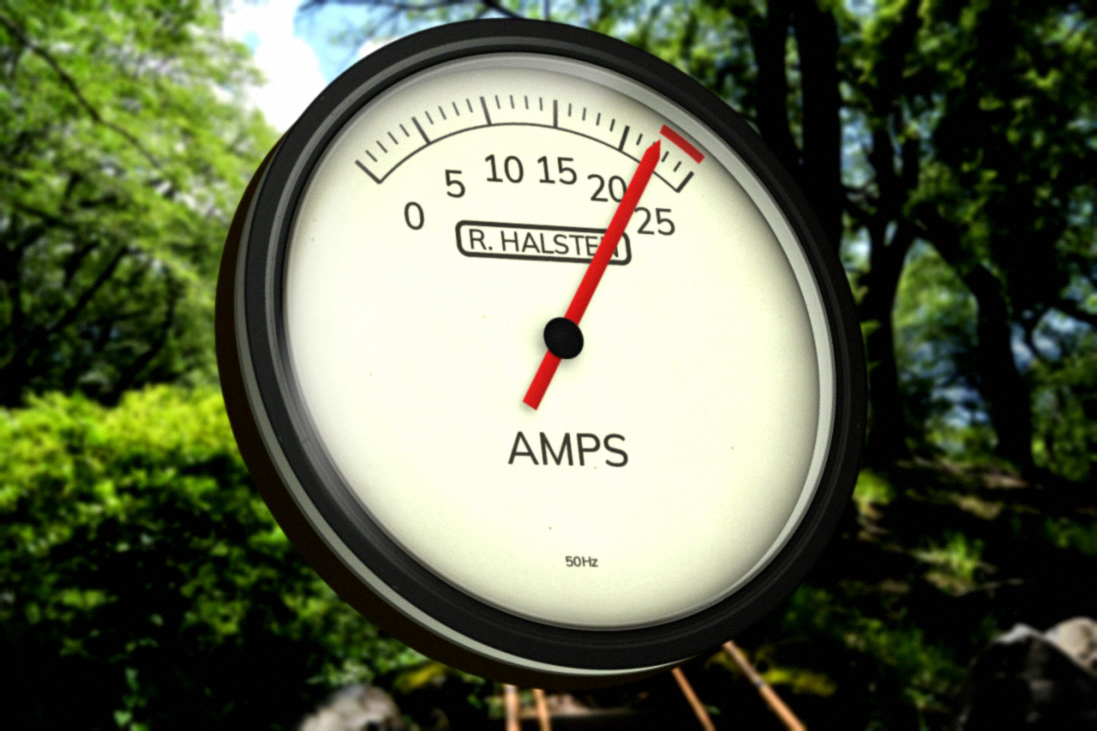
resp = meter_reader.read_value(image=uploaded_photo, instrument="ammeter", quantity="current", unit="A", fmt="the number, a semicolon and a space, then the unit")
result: 22; A
